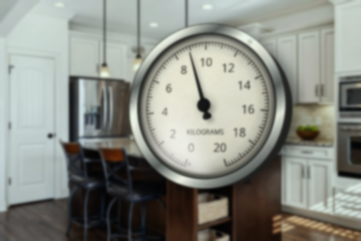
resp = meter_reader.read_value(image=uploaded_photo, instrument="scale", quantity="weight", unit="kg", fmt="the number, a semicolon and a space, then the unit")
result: 9; kg
